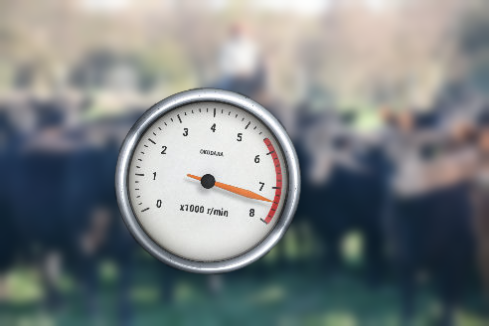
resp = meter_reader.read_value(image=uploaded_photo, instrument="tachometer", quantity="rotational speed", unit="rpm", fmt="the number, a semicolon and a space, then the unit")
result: 7400; rpm
